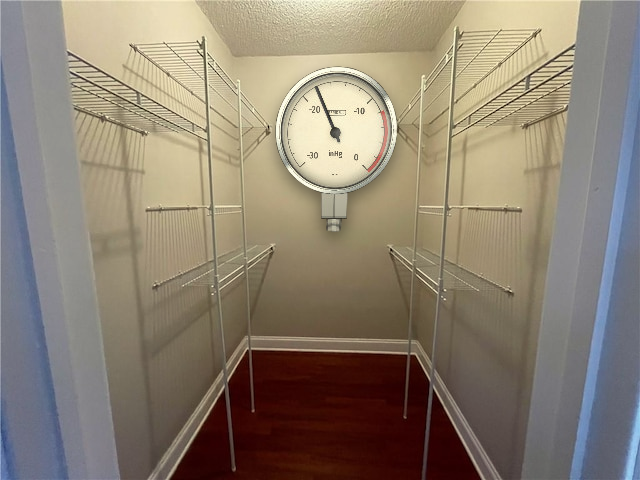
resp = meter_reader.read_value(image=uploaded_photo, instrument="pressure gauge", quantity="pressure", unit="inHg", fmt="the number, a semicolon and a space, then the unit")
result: -18; inHg
